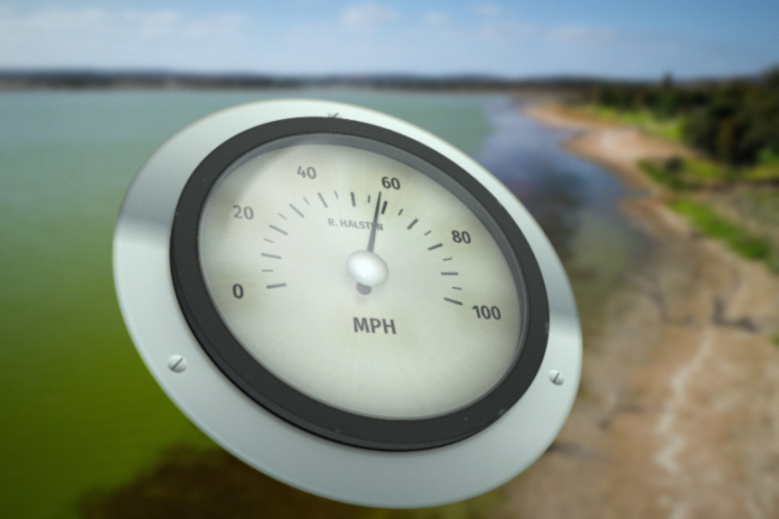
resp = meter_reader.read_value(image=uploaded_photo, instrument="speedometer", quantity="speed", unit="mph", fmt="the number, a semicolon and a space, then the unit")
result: 57.5; mph
